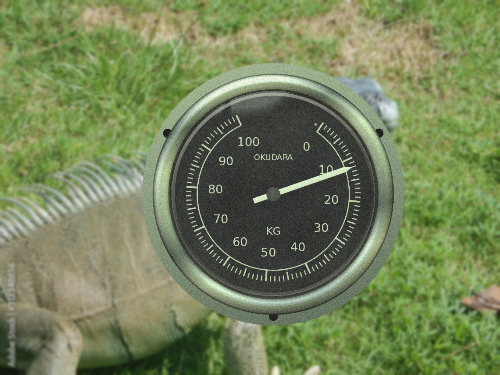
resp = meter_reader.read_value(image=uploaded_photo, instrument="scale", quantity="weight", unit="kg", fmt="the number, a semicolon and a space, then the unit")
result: 12; kg
